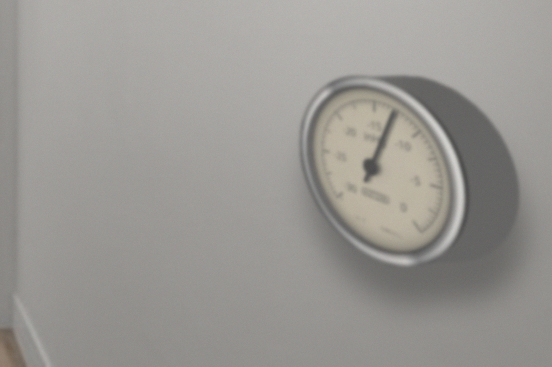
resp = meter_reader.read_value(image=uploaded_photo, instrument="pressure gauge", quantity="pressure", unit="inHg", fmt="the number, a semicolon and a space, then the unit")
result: -12.5; inHg
